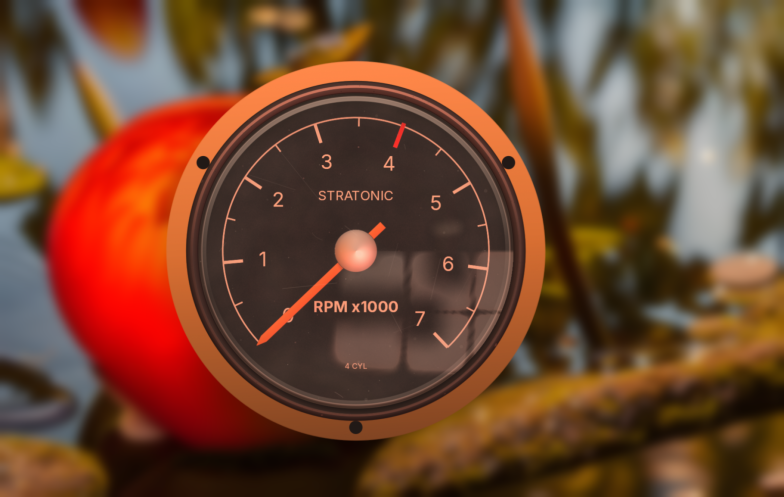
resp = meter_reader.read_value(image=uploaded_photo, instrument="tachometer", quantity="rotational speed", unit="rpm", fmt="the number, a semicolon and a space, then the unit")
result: 0; rpm
